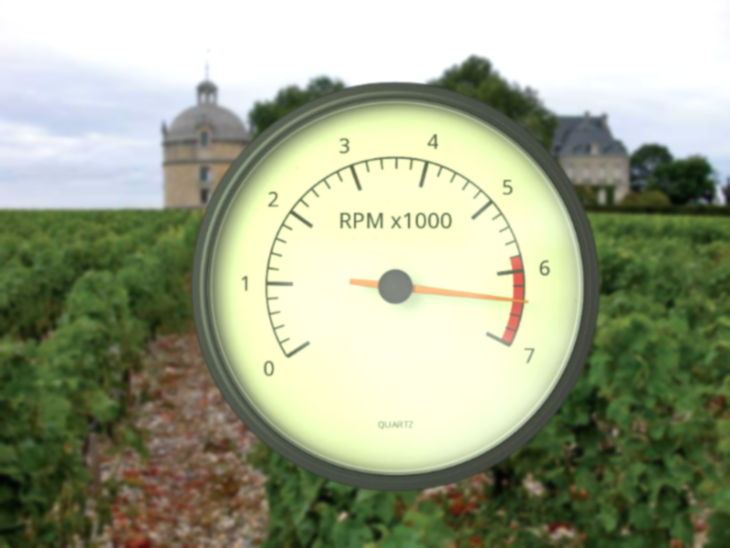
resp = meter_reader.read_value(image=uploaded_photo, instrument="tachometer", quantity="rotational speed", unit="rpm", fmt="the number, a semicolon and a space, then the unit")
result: 6400; rpm
